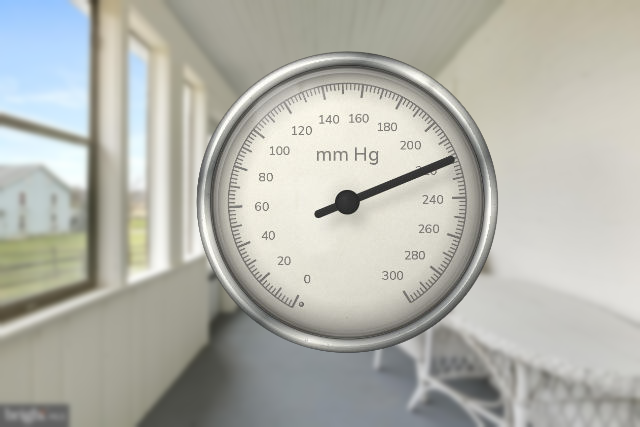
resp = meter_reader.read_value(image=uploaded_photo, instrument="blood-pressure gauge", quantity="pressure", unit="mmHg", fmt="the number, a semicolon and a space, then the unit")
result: 220; mmHg
